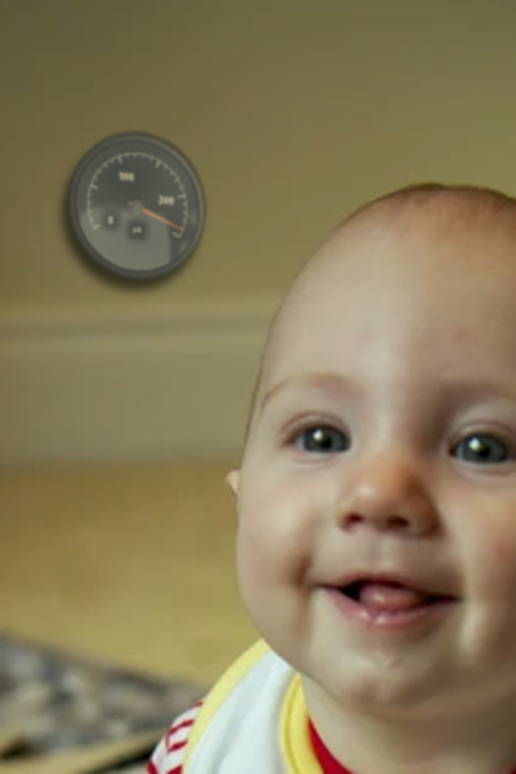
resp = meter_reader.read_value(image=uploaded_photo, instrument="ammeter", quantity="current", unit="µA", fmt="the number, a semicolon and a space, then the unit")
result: 240; µA
